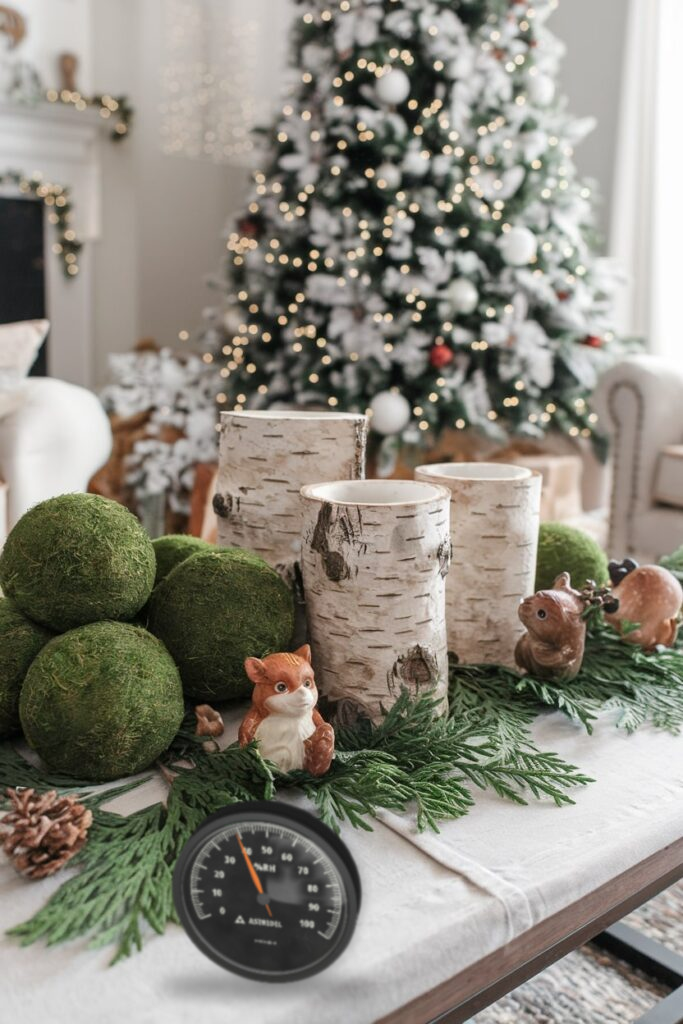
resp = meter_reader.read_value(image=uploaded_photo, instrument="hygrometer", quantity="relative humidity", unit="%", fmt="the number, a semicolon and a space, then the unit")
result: 40; %
